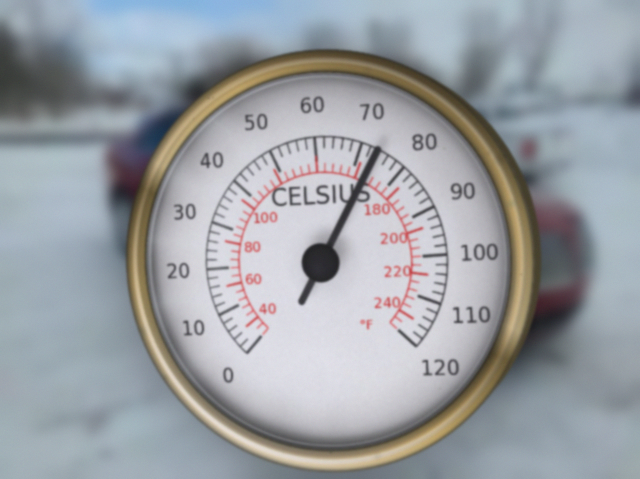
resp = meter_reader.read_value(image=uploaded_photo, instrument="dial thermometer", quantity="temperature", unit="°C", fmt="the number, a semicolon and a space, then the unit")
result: 74; °C
